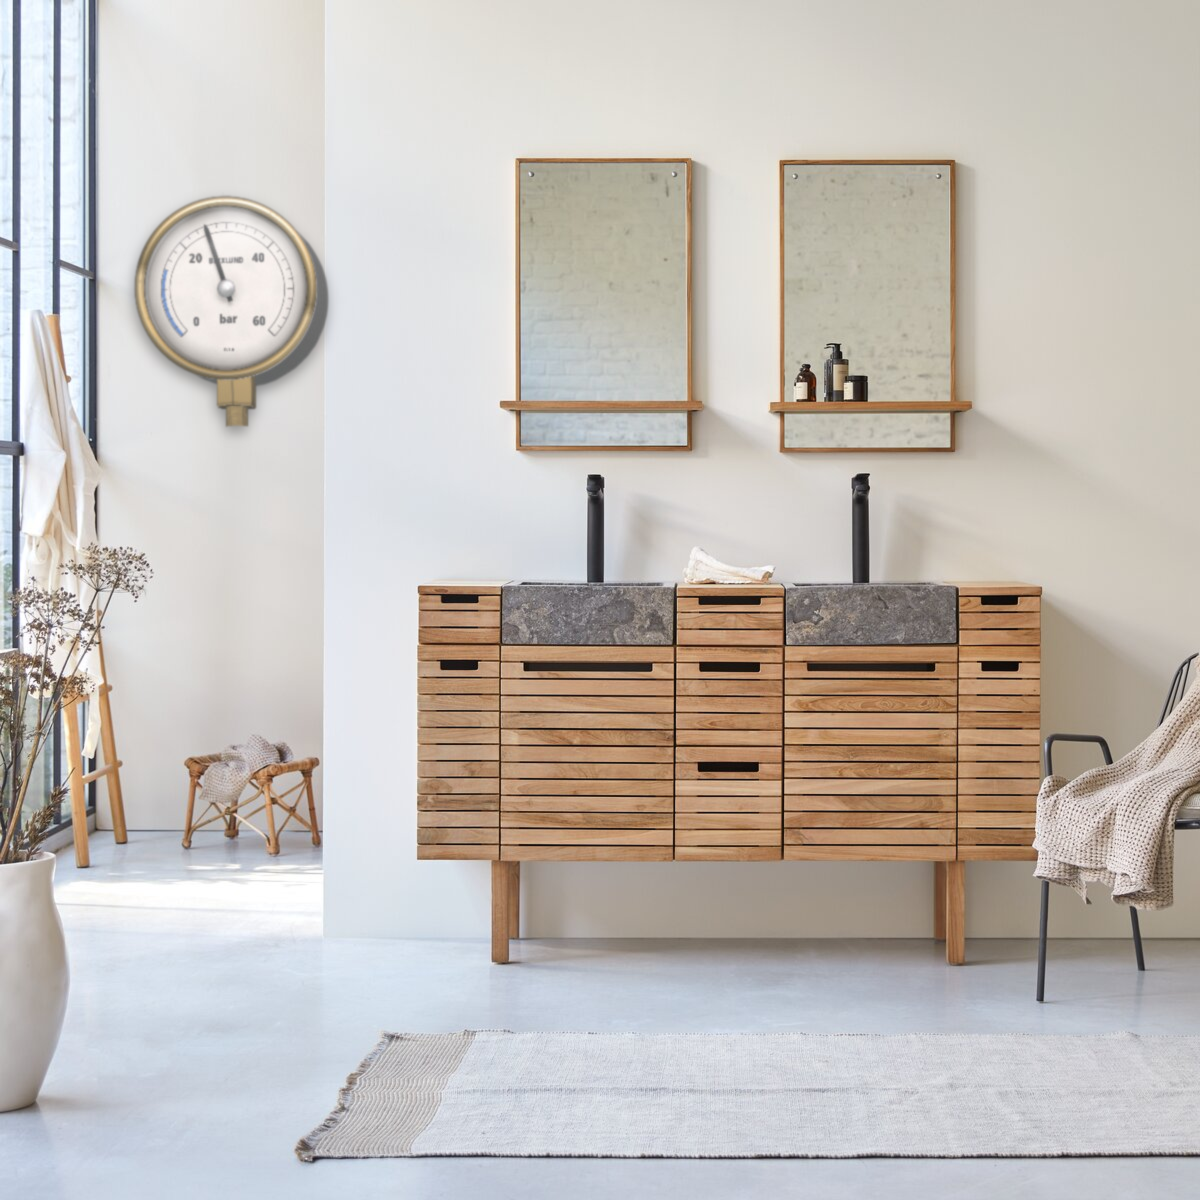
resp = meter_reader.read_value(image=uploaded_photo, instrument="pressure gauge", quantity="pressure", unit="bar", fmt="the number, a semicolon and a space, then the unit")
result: 26; bar
